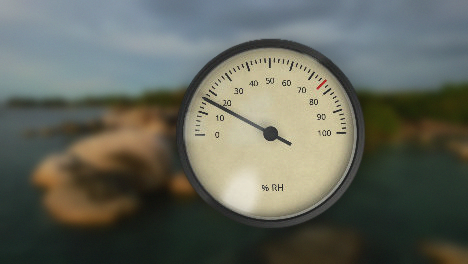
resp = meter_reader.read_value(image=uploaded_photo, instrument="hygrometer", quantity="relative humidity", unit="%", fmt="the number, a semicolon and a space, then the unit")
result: 16; %
